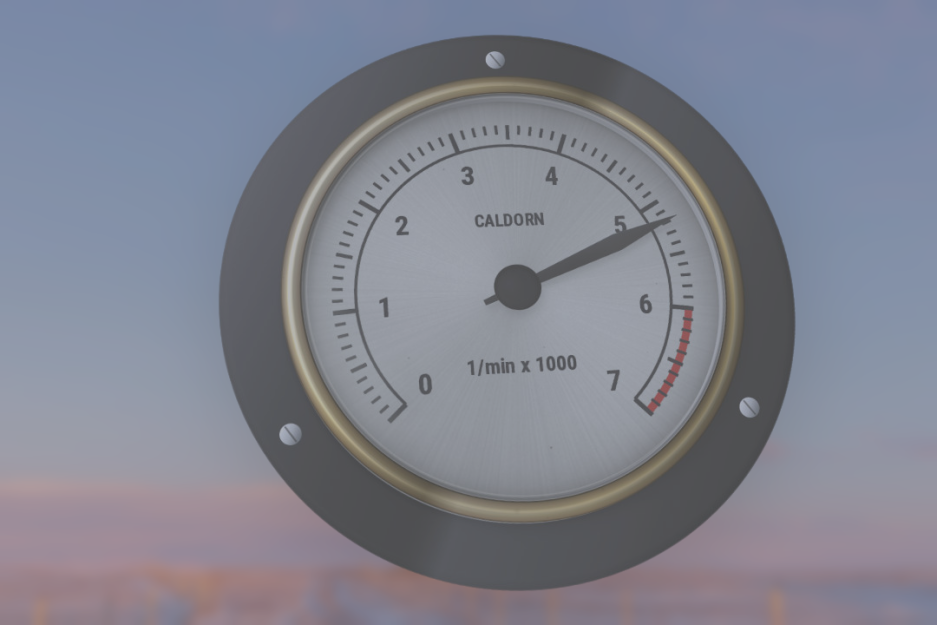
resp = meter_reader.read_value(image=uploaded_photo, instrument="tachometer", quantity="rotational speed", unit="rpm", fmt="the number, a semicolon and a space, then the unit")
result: 5200; rpm
